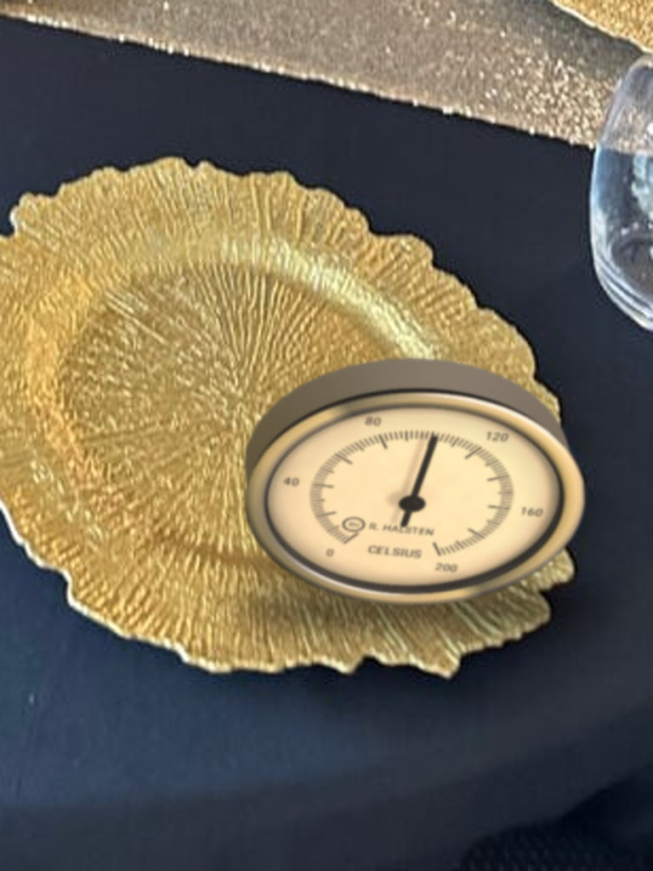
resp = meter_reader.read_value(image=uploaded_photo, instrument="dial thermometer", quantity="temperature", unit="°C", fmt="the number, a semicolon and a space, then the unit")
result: 100; °C
